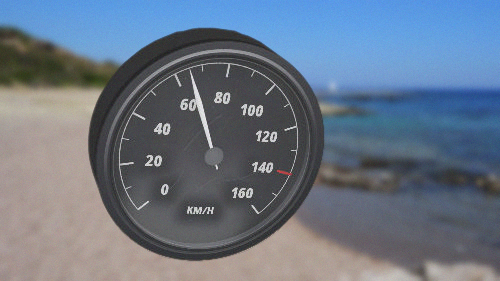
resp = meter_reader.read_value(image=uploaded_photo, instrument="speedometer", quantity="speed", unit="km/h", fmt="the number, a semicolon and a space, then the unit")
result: 65; km/h
